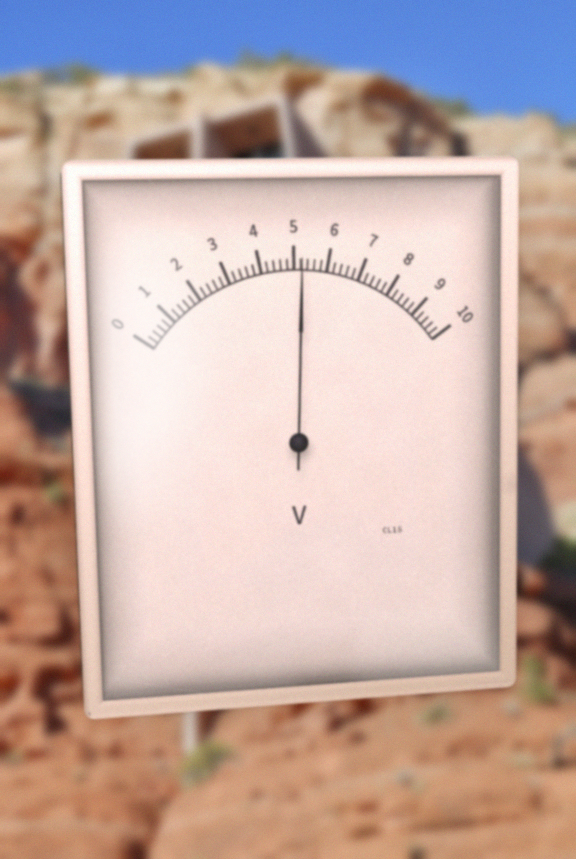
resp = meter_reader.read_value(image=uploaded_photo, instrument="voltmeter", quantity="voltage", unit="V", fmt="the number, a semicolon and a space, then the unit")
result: 5.2; V
